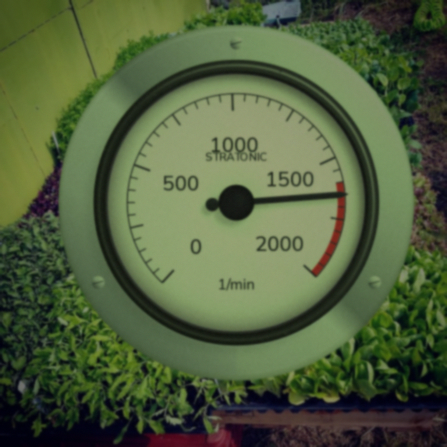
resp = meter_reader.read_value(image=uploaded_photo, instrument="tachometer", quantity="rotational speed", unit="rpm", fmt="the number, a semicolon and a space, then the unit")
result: 1650; rpm
